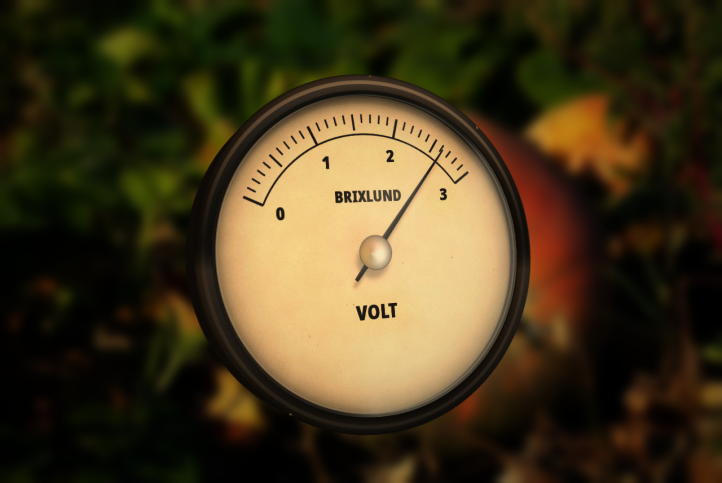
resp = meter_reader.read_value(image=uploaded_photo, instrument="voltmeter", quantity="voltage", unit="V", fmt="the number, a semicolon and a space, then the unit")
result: 2.6; V
